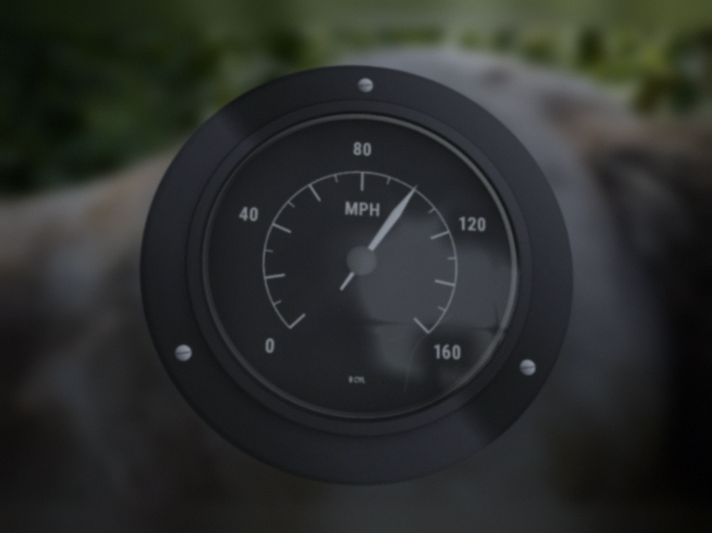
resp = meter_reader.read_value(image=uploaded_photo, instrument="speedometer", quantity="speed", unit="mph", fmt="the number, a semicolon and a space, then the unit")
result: 100; mph
